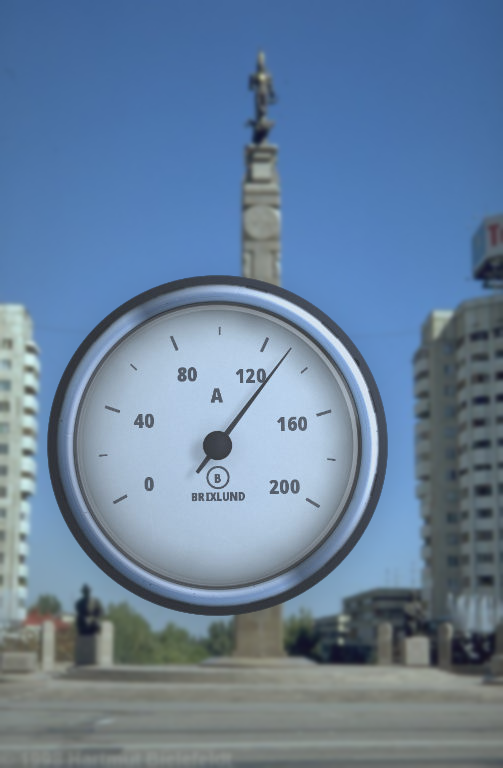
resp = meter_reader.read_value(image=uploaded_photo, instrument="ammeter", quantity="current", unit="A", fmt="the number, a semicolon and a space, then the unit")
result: 130; A
